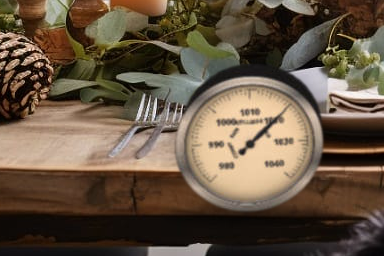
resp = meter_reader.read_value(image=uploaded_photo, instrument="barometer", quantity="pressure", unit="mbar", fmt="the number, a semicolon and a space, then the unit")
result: 1020; mbar
